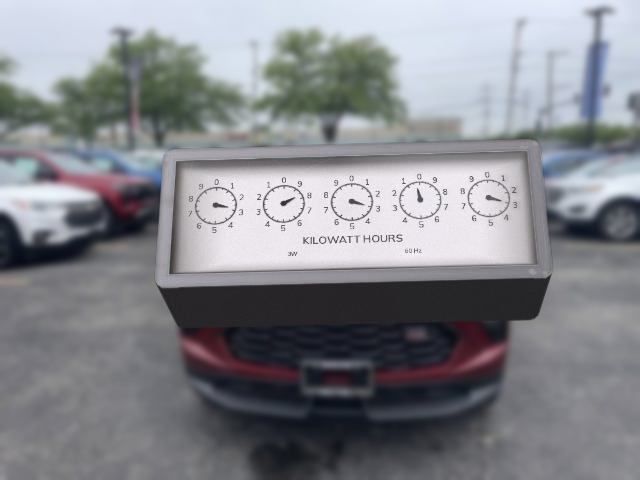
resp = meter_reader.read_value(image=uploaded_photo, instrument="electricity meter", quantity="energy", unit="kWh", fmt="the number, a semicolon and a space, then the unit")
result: 28303; kWh
